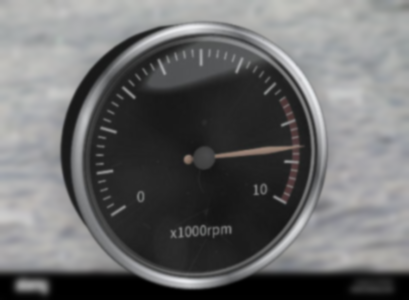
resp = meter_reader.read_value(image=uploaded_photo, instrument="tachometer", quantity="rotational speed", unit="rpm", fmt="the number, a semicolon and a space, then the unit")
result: 8600; rpm
